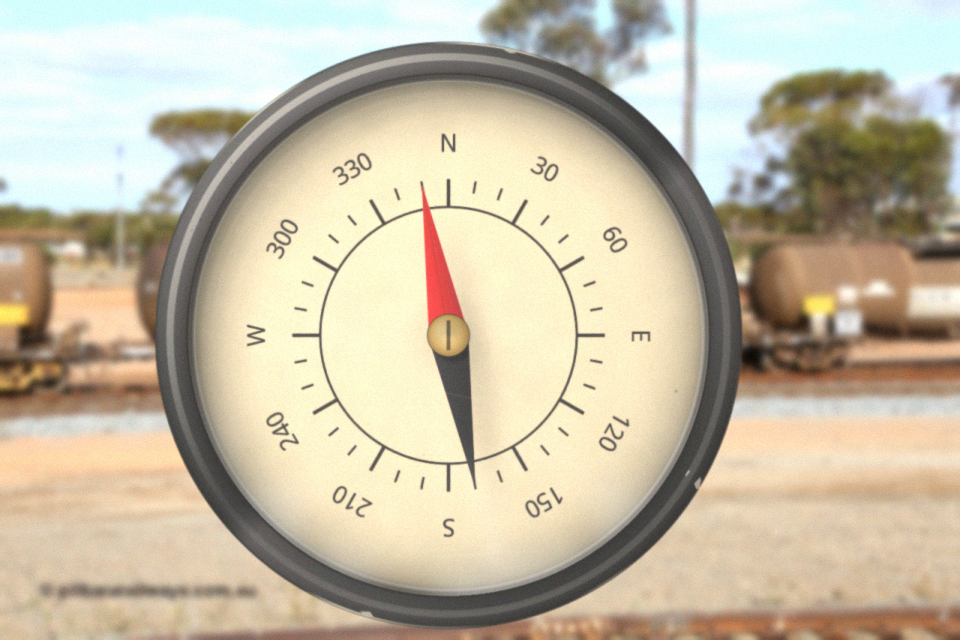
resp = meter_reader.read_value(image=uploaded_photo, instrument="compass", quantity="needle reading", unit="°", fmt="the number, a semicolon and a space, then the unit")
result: 350; °
